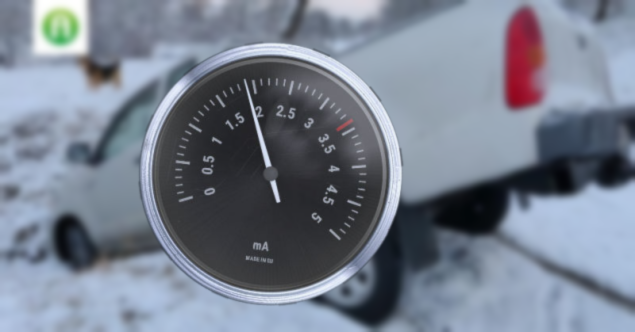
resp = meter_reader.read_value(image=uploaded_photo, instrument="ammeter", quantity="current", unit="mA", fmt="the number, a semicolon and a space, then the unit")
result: 1.9; mA
